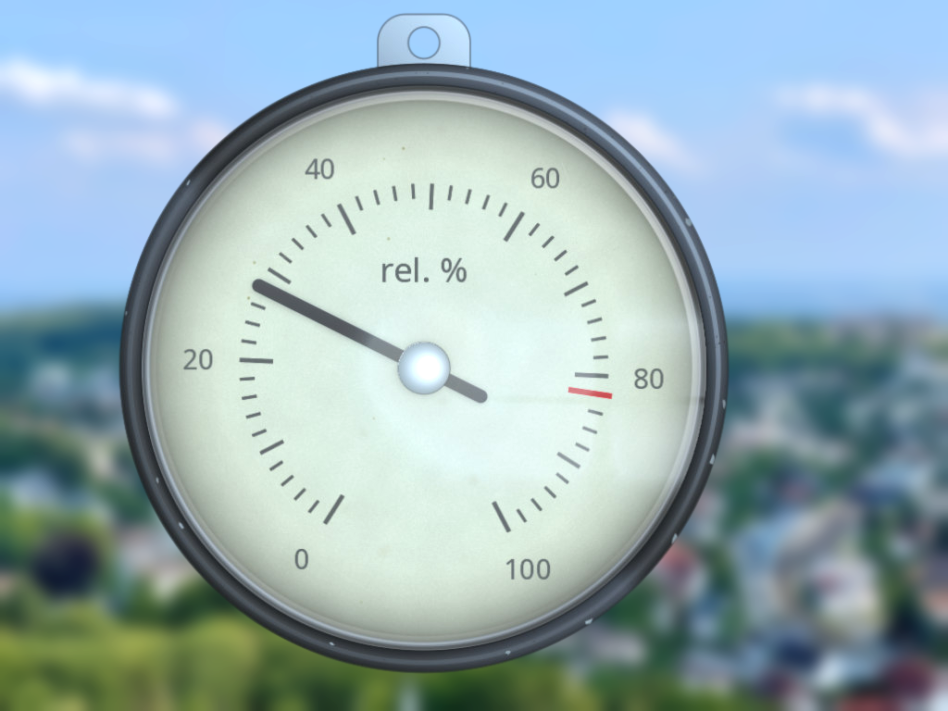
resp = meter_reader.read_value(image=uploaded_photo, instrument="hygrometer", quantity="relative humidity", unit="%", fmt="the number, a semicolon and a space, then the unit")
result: 28; %
